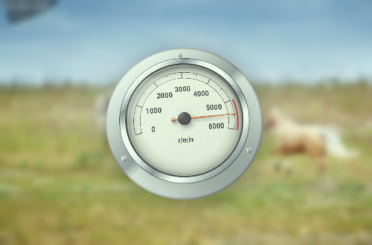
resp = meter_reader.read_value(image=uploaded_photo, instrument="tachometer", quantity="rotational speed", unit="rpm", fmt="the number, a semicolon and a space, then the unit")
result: 5500; rpm
